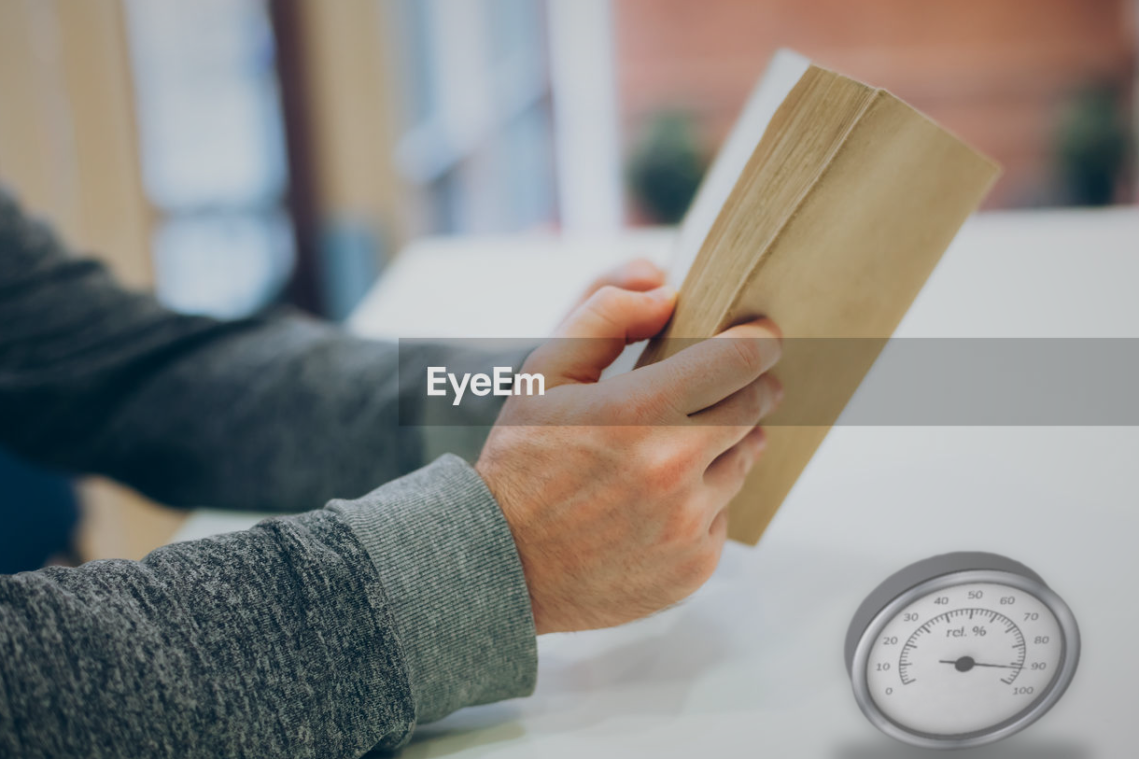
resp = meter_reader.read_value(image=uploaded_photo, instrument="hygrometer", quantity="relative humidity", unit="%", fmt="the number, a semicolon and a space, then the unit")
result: 90; %
